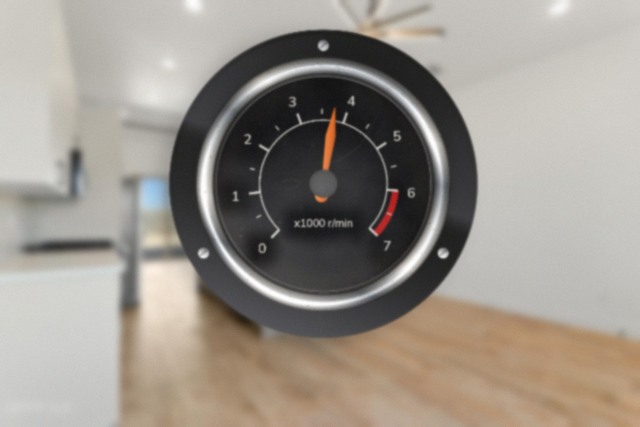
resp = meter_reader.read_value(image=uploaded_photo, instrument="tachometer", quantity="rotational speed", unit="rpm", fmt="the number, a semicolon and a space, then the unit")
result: 3750; rpm
